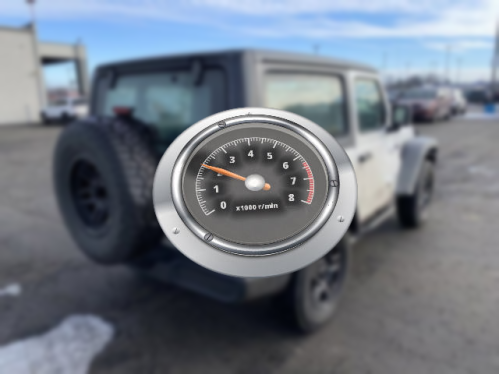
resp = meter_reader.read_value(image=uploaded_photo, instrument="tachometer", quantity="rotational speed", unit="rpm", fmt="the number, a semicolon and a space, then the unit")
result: 2000; rpm
